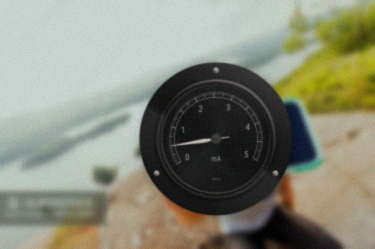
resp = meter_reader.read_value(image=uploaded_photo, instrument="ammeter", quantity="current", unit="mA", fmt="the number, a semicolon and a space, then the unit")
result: 0.5; mA
